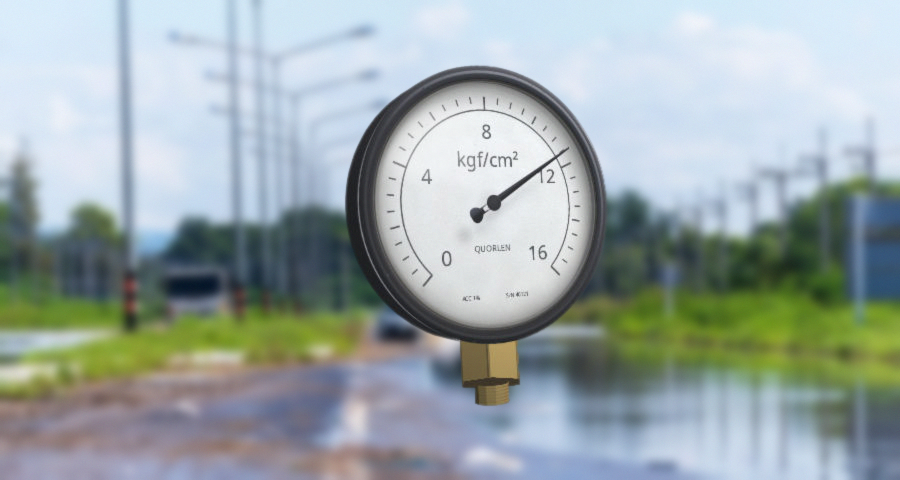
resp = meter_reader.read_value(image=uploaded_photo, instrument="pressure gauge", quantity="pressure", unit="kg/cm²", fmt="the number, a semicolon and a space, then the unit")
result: 11.5; kg/cm²
